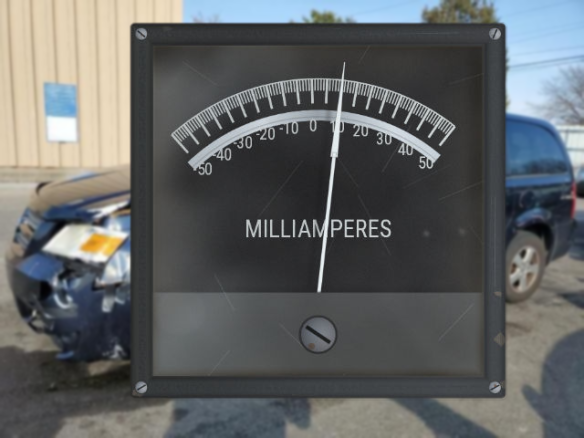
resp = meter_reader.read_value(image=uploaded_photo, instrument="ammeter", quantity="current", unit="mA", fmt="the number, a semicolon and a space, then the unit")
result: 10; mA
